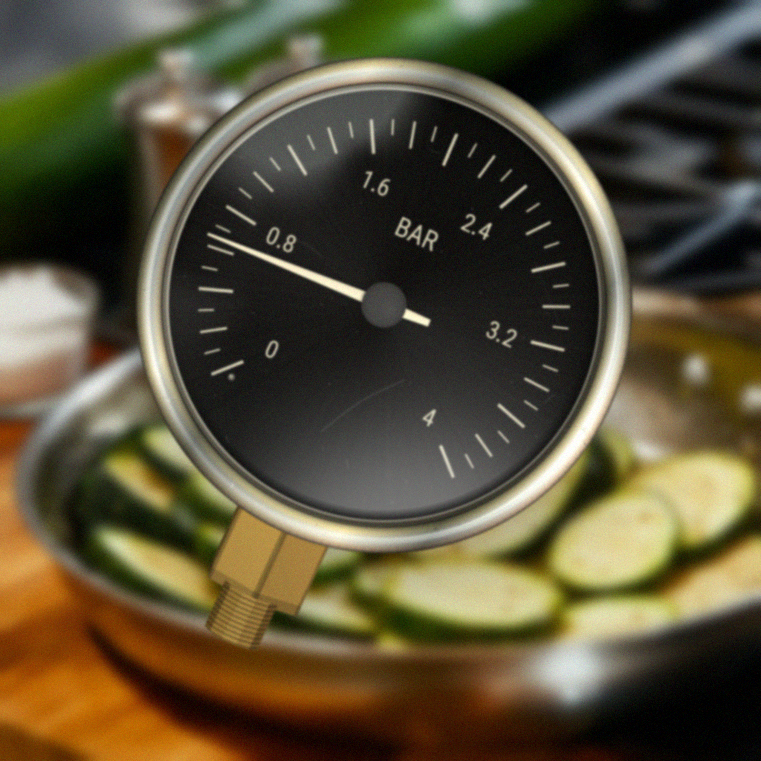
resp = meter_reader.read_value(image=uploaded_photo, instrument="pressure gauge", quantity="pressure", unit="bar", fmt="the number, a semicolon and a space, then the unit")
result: 0.65; bar
